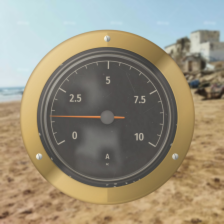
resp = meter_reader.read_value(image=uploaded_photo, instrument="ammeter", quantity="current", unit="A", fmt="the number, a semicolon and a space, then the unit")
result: 1.25; A
